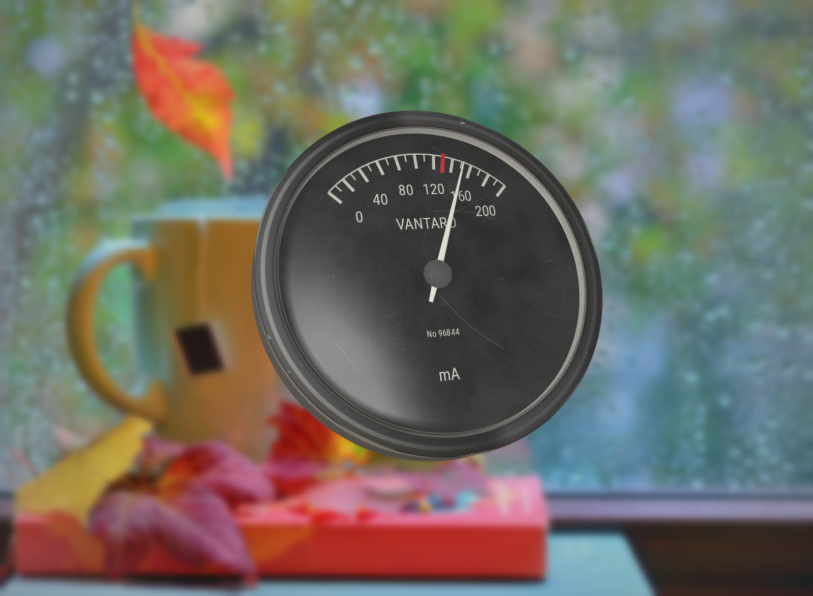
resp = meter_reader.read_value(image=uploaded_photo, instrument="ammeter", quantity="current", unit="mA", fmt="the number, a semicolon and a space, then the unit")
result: 150; mA
